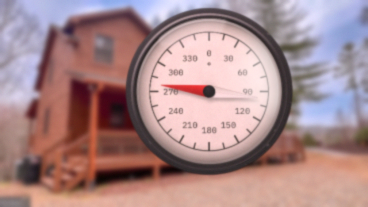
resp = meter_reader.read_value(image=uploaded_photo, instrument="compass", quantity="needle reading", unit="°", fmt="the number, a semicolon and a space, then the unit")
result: 277.5; °
